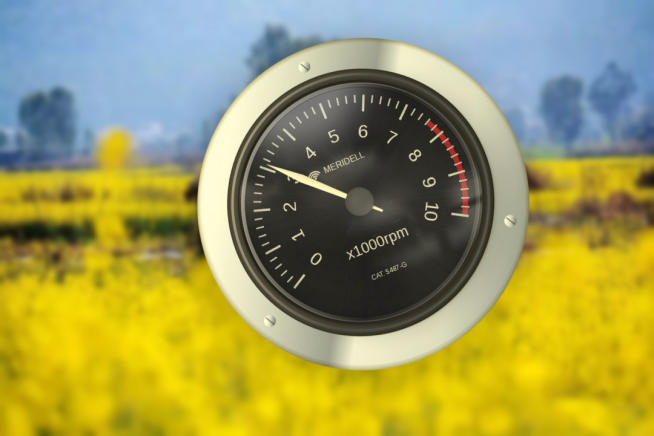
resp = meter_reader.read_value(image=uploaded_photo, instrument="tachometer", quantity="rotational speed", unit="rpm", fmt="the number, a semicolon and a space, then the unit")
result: 3100; rpm
